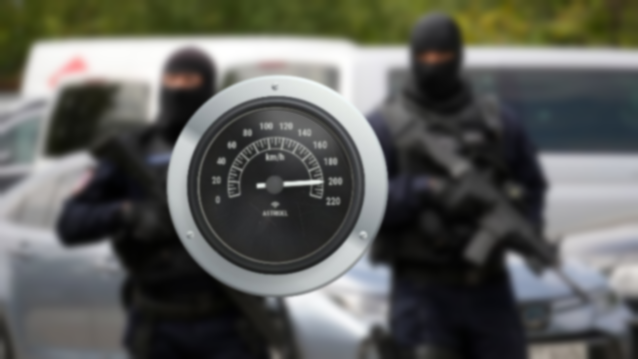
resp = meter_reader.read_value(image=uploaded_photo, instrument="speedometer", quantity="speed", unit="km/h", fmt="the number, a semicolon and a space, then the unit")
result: 200; km/h
